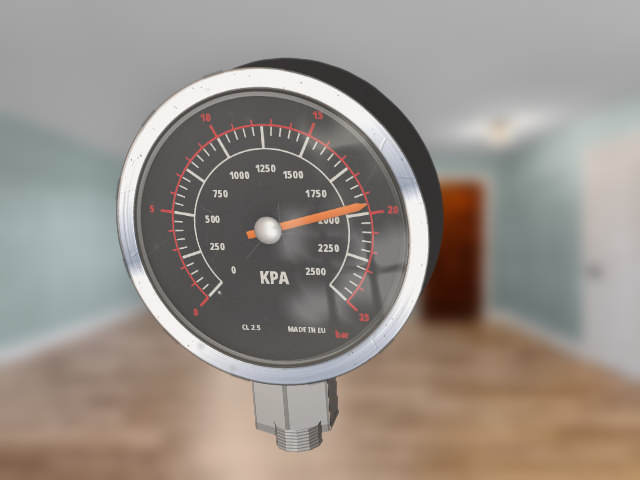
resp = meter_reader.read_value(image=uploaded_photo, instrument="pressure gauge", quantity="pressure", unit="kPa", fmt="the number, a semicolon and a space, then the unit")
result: 1950; kPa
